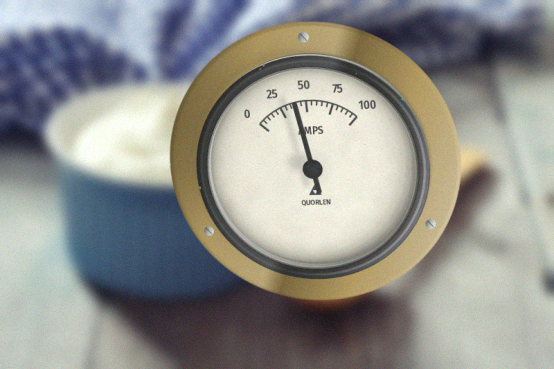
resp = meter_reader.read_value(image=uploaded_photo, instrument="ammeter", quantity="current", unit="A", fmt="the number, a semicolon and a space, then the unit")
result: 40; A
